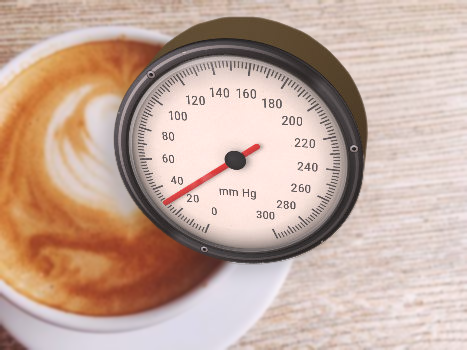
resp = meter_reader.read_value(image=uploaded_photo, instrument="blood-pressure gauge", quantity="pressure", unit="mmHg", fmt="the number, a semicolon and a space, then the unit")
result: 30; mmHg
